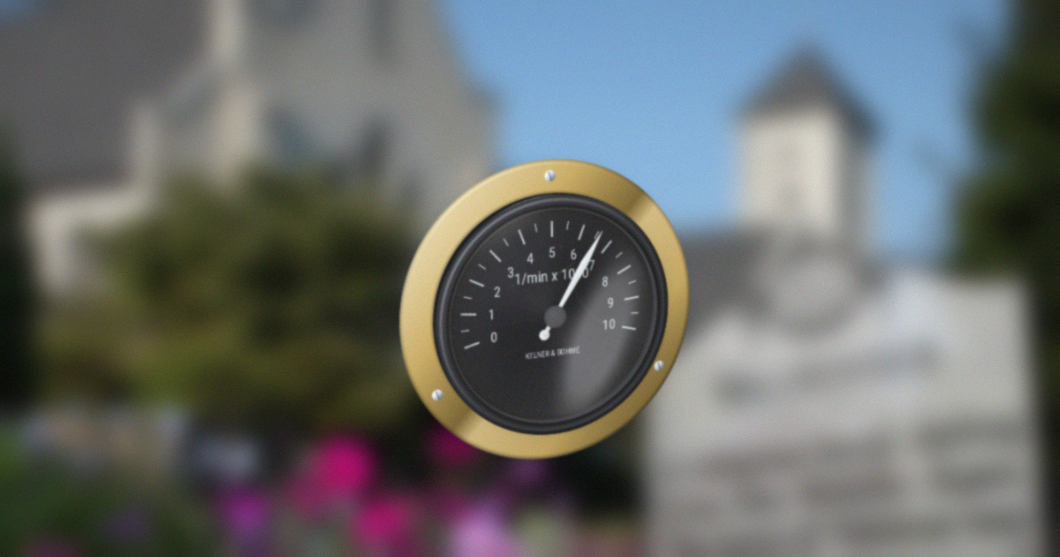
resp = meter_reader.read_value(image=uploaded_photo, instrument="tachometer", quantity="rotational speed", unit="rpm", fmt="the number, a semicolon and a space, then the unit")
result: 6500; rpm
